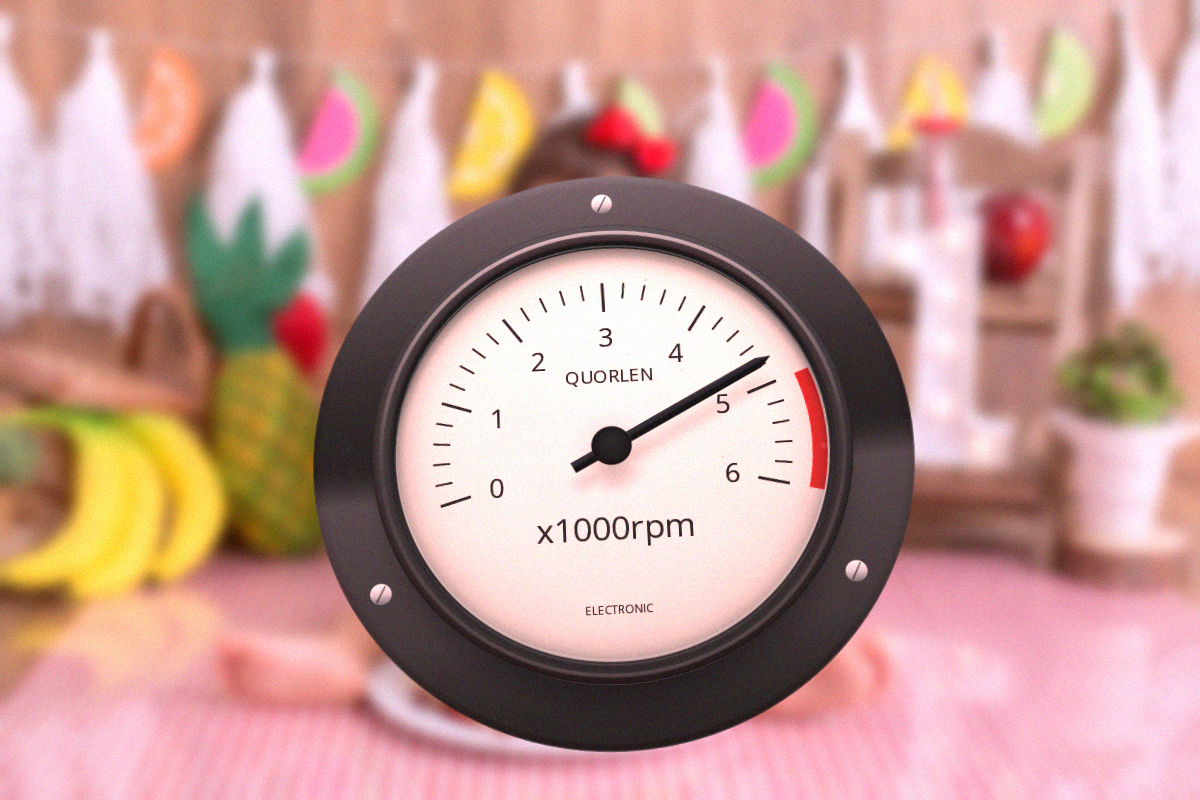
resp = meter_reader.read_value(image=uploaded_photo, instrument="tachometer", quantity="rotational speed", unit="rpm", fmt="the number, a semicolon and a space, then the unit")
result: 4800; rpm
